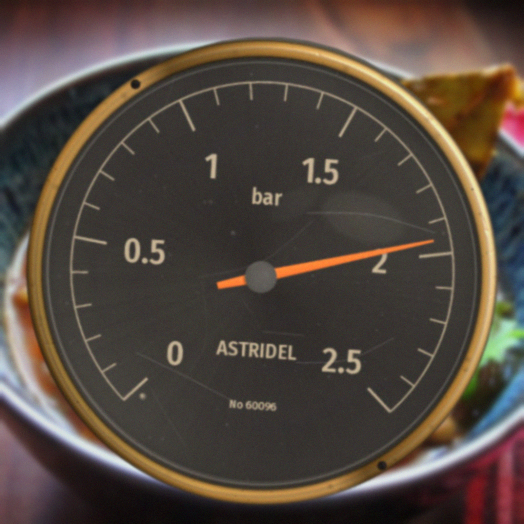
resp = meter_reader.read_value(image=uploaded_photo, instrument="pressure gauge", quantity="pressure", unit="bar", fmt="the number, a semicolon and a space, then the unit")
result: 1.95; bar
